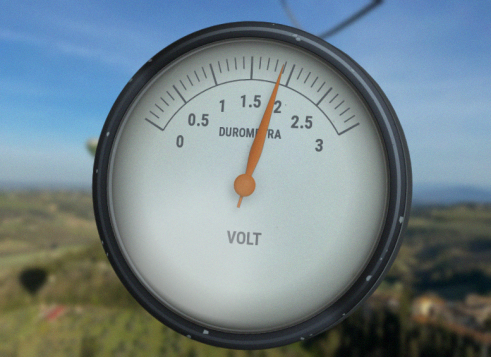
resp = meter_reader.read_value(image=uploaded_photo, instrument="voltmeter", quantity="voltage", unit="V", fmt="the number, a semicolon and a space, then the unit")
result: 1.9; V
